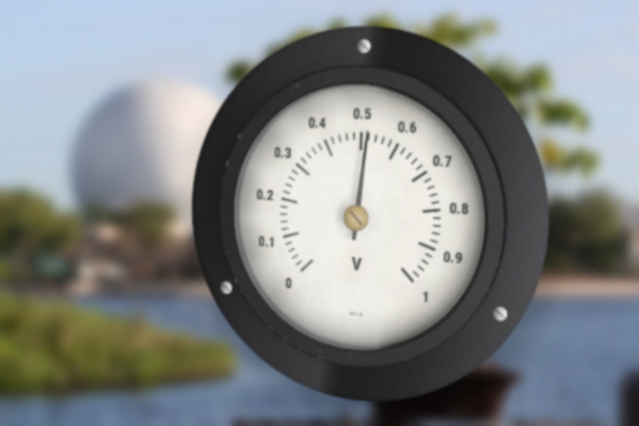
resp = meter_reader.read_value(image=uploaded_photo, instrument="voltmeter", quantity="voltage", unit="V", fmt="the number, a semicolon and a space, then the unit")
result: 0.52; V
